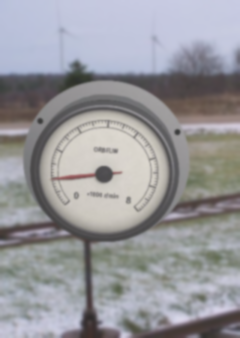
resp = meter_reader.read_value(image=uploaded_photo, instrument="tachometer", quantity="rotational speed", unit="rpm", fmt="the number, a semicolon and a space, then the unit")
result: 1000; rpm
